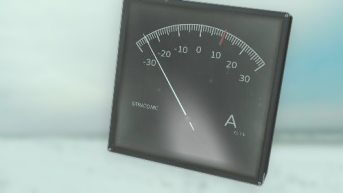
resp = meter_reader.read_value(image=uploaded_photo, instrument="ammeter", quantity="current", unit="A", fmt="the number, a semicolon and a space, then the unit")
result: -25; A
